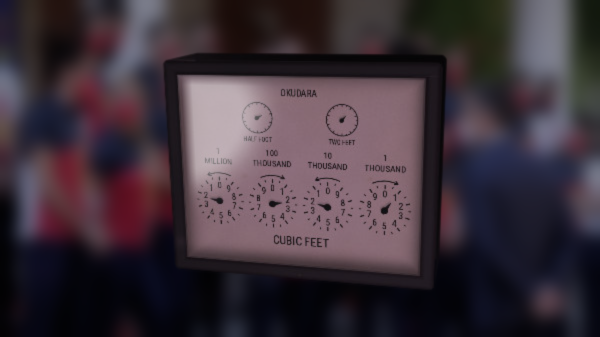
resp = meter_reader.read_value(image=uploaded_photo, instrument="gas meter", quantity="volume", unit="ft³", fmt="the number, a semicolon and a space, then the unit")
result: 222100; ft³
